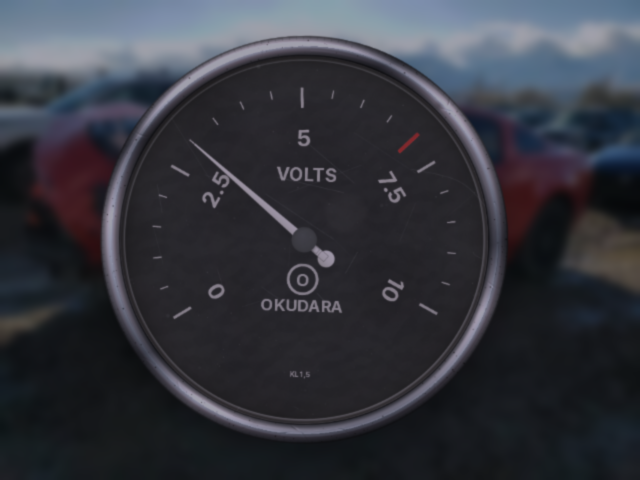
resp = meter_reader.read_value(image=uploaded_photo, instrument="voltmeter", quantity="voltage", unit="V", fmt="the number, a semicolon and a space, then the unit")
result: 3; V
